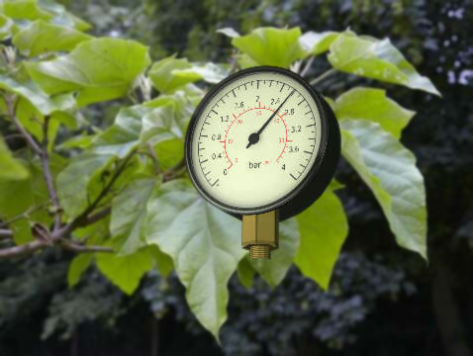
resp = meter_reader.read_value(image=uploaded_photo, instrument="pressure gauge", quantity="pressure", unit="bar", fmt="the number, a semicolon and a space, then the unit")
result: 2.6; bar
